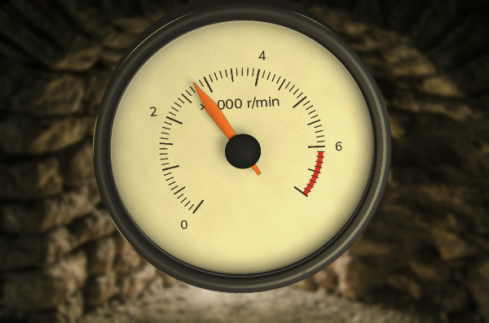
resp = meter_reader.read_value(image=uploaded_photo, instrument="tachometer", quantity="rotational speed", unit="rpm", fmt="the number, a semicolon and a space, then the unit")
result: 2800; rpm
